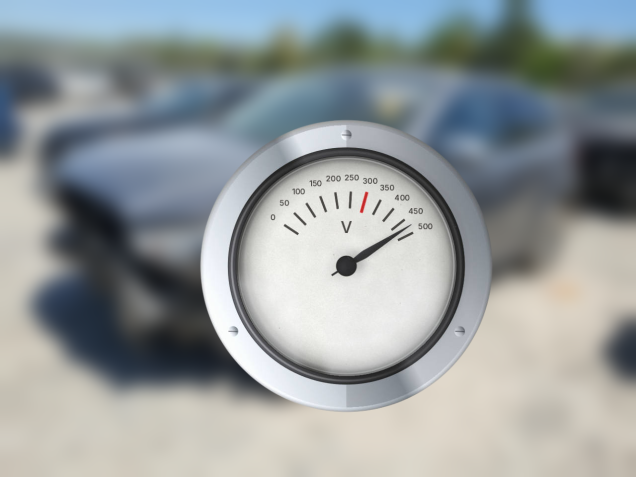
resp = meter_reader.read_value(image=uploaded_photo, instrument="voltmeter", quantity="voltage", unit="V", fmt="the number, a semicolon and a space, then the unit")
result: 475; V
